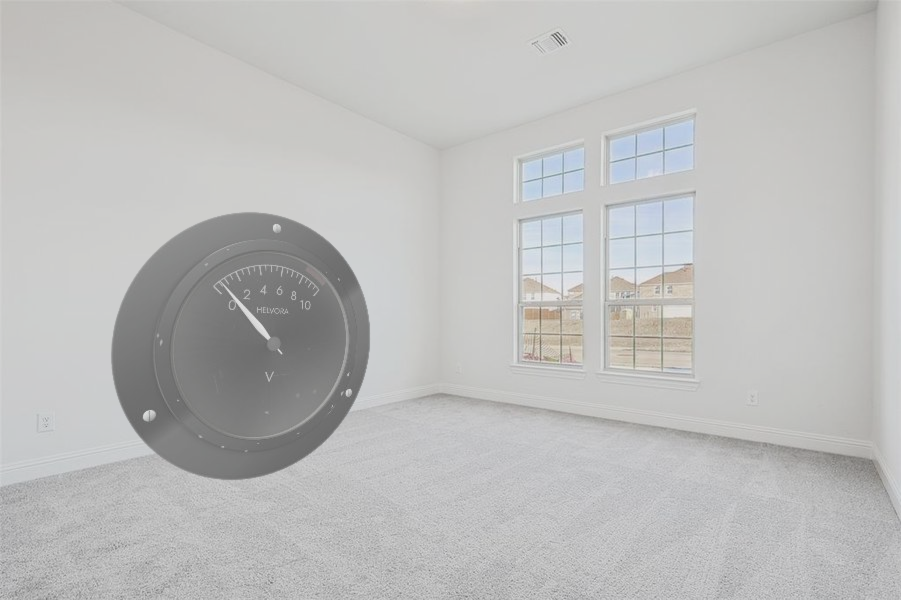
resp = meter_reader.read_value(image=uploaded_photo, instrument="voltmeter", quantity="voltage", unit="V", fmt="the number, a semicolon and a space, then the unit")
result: 0.5; V
